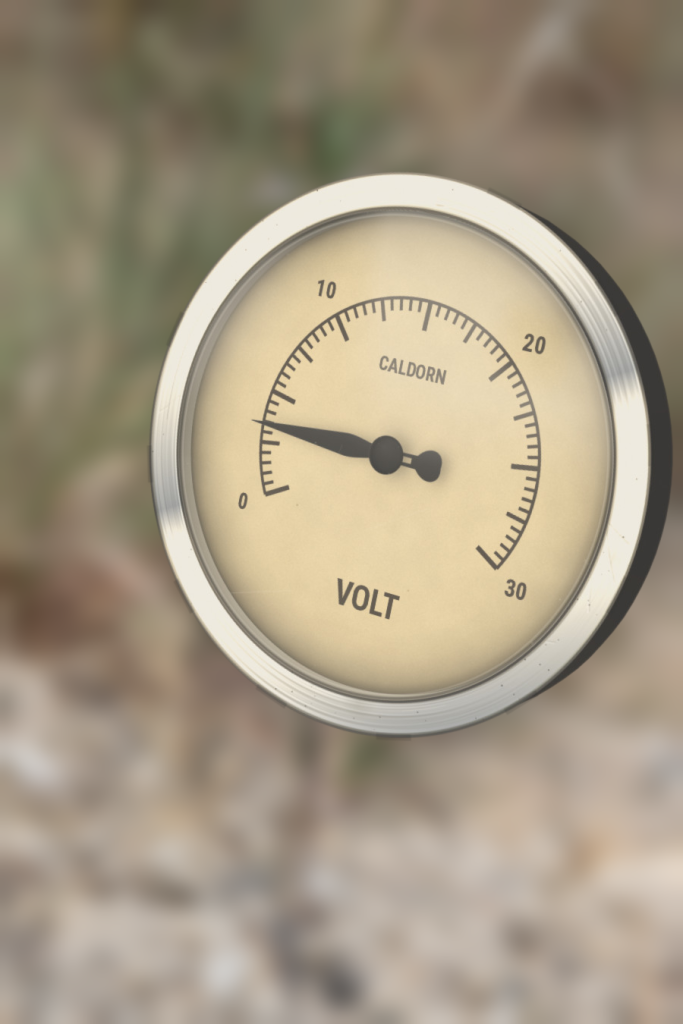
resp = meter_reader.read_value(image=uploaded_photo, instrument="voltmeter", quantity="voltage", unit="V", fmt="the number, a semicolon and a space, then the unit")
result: 3.5; V
